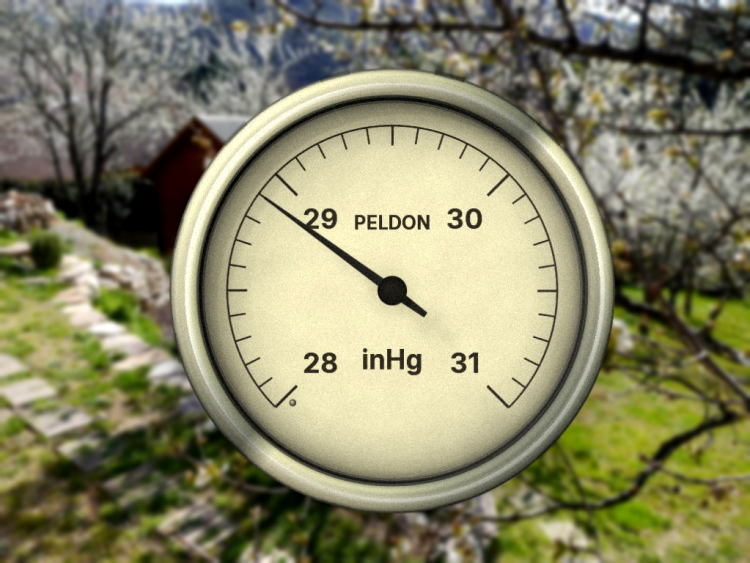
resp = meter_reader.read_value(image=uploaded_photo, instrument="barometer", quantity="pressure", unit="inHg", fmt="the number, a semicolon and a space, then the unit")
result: 28.9; inHg
